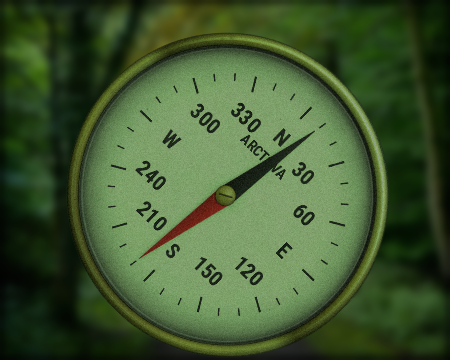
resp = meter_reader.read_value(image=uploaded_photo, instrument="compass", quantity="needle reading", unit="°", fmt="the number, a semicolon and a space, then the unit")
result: 190; °
